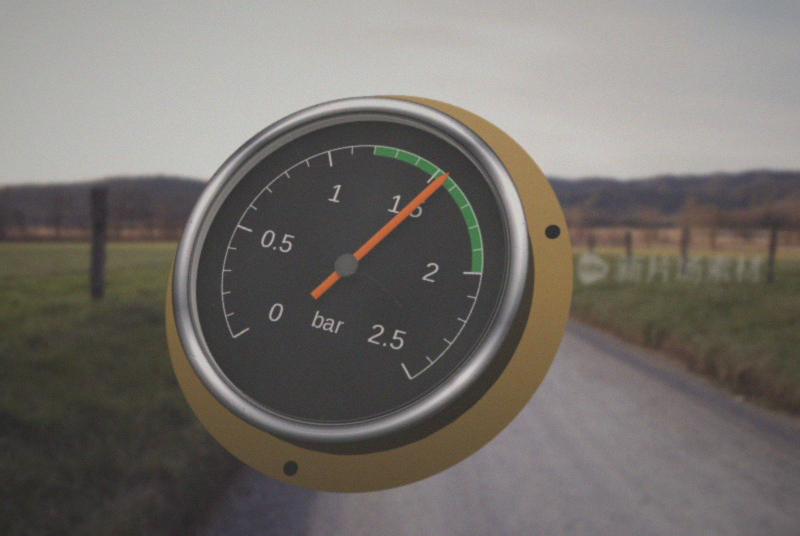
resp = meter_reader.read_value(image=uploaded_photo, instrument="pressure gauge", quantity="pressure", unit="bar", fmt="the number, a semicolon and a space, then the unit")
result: 1.55; bar
